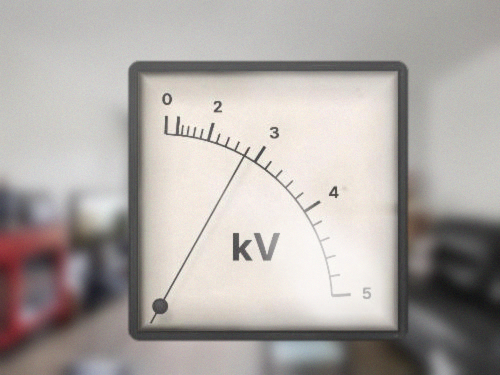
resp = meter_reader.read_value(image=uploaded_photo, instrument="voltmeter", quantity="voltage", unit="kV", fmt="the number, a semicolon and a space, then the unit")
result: 2.8; kV
